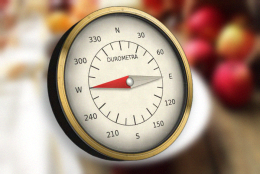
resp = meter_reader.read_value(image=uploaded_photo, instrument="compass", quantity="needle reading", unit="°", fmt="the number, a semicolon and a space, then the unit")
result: 270; °
